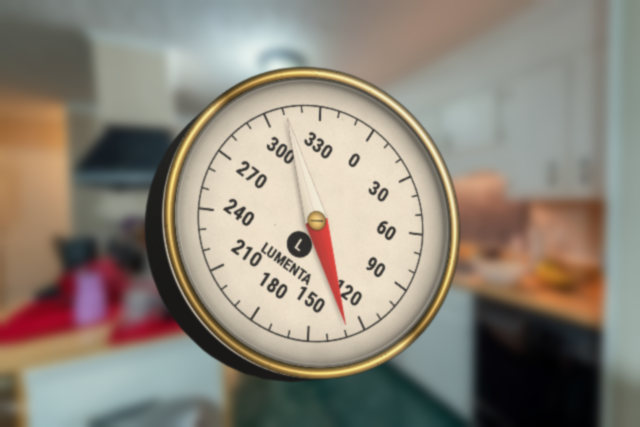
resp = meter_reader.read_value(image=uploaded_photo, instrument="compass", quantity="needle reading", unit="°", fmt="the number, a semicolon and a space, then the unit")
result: 130; °
